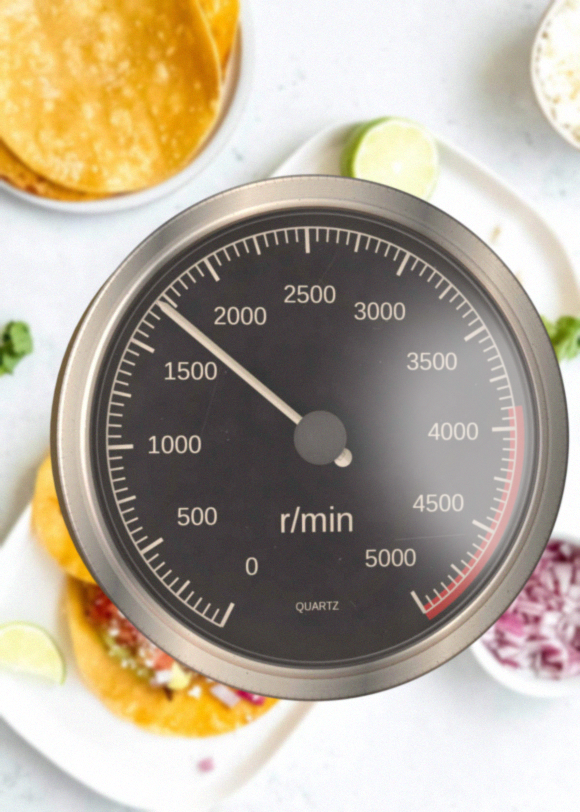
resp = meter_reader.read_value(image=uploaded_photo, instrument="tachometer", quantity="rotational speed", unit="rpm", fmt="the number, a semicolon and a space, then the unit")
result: 1700; rpm
